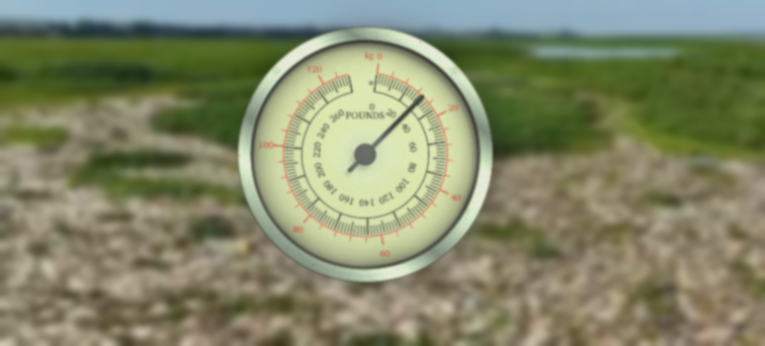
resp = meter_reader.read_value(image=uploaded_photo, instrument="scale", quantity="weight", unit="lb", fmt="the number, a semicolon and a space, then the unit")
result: 30; lb
